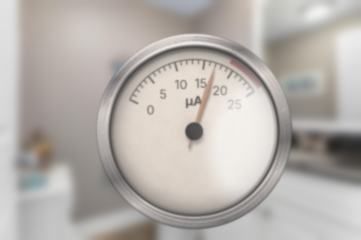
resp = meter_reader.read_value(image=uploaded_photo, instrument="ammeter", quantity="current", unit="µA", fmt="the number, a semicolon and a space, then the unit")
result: 17; µA
